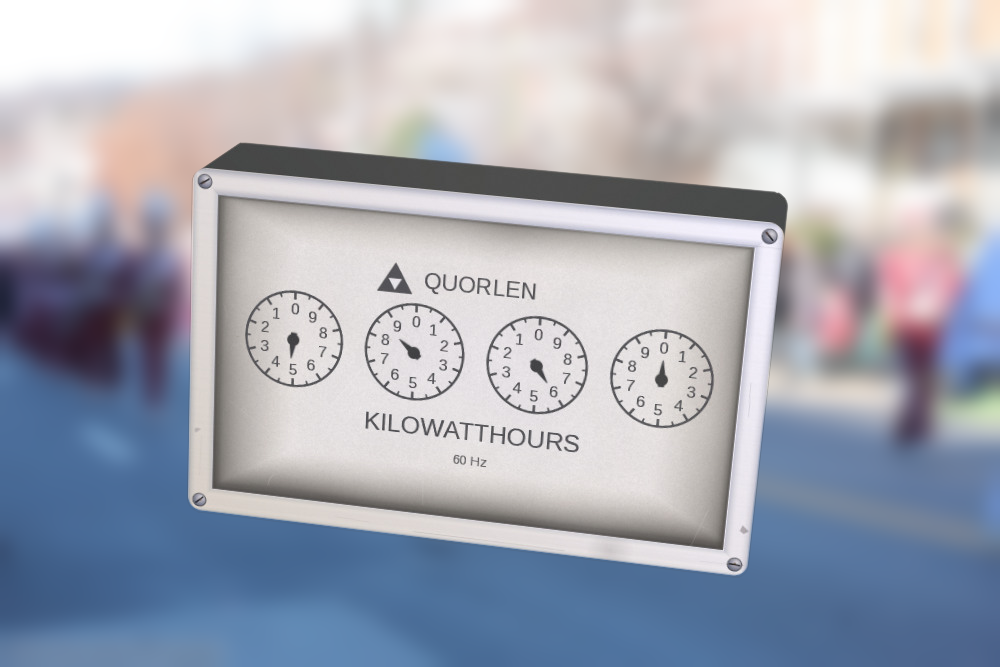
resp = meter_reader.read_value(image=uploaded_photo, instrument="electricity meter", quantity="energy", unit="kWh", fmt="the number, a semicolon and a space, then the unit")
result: 4860; kWh
